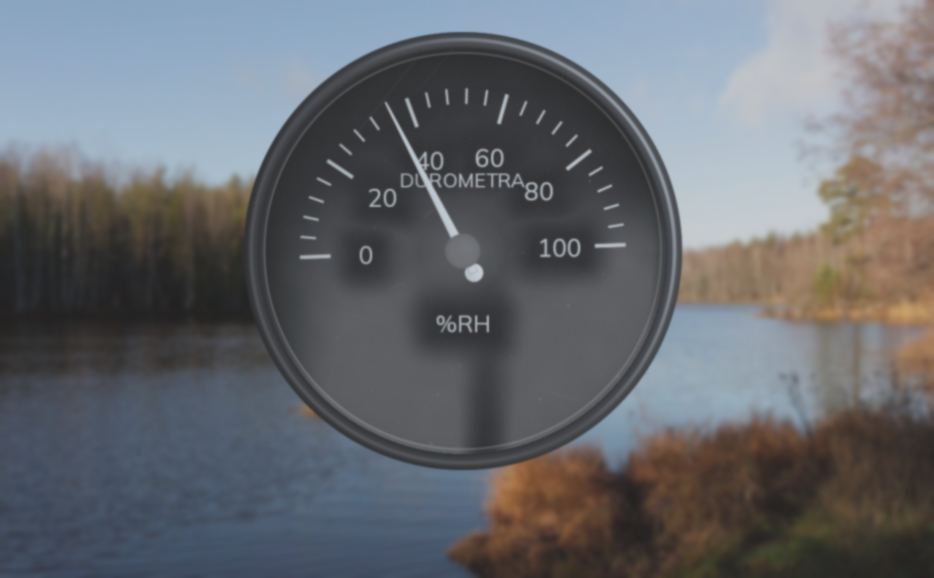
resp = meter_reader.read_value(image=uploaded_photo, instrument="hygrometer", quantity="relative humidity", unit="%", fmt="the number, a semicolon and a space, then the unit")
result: 36; %
